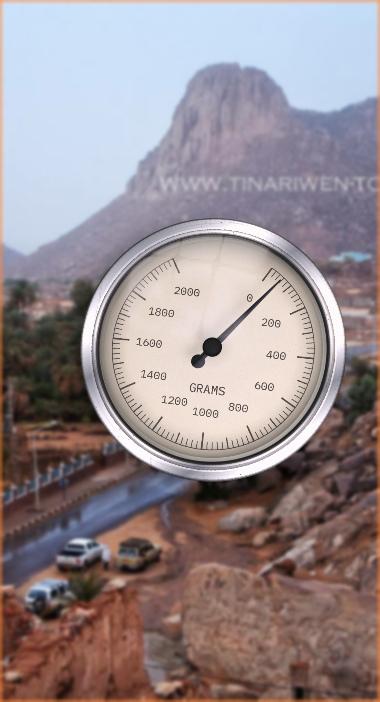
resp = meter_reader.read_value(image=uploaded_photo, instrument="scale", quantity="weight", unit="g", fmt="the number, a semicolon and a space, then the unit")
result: 60; g
